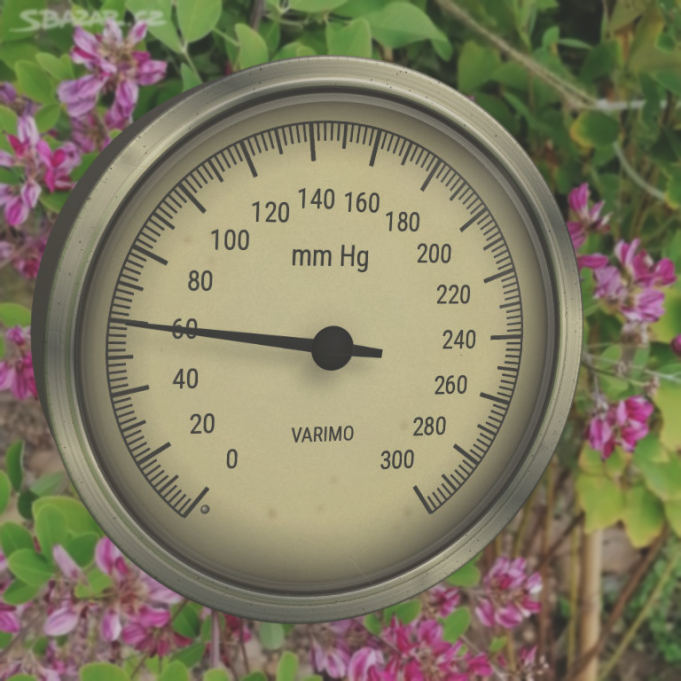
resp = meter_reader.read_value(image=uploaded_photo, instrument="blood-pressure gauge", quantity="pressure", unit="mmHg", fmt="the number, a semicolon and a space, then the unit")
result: 60; mmHg
